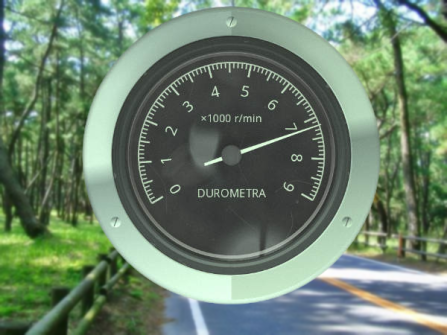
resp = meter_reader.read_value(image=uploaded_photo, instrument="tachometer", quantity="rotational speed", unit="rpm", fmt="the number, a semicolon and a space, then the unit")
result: 7200; rpm
